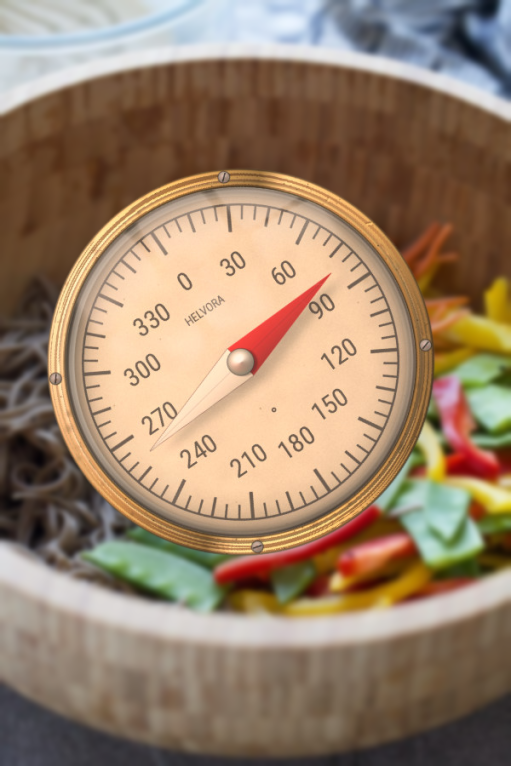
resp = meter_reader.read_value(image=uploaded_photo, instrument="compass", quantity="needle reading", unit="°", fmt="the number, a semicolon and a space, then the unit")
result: 80; °
